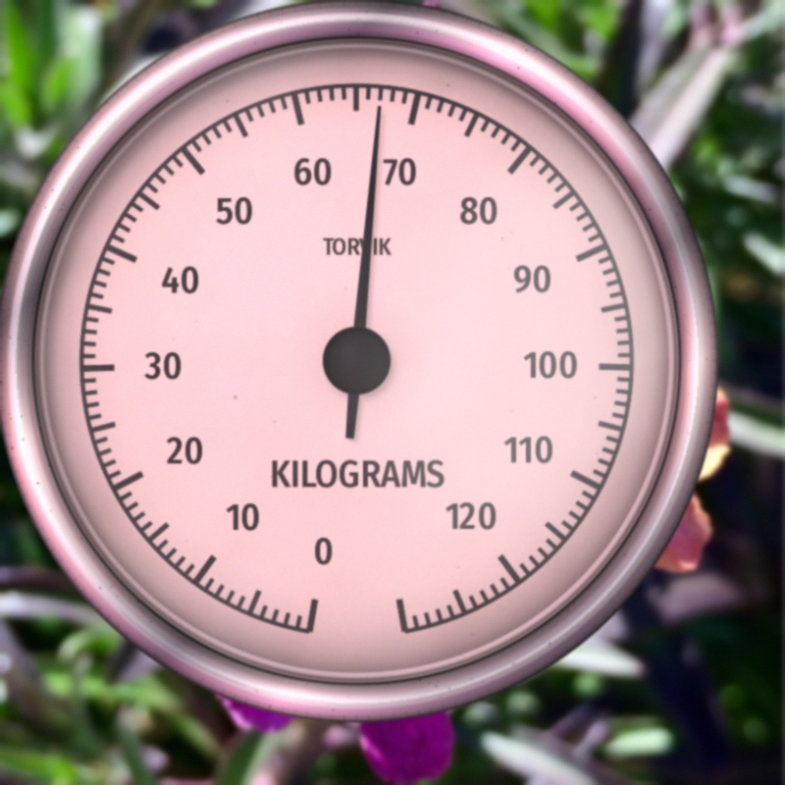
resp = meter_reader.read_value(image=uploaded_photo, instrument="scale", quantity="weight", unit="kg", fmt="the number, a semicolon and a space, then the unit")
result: 67; kg
